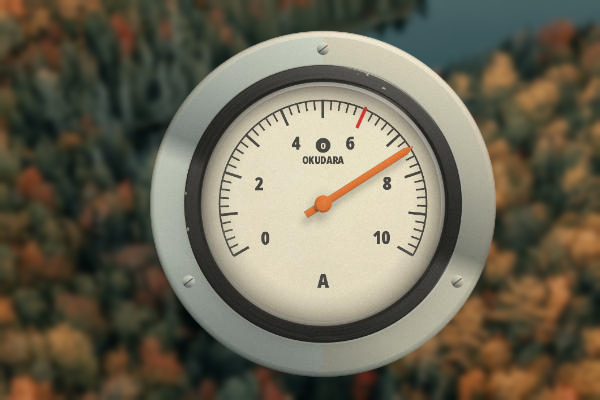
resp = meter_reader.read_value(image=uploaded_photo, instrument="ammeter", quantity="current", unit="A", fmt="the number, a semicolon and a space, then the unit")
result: 7.4; A
